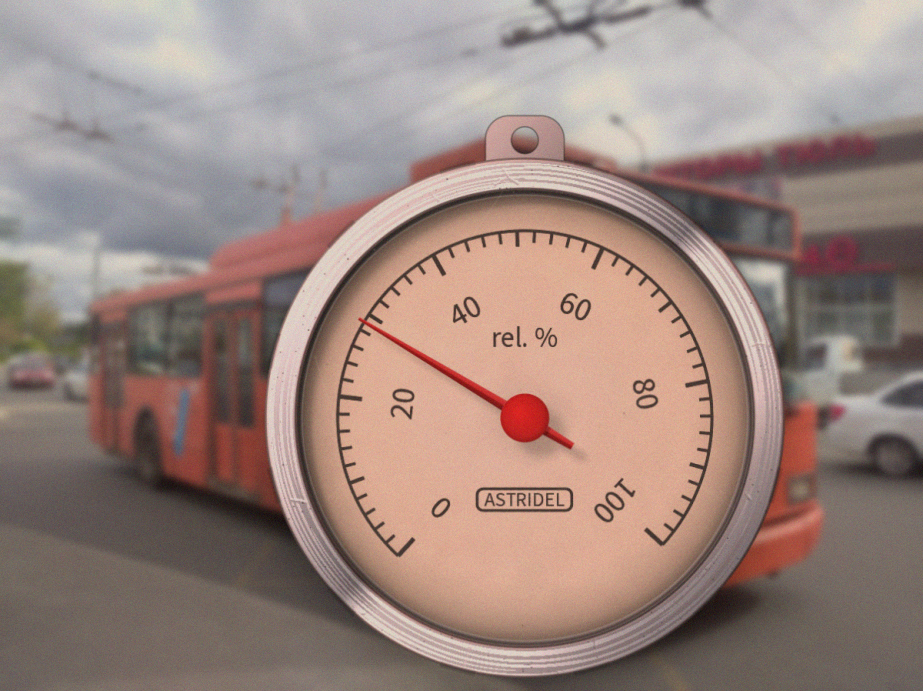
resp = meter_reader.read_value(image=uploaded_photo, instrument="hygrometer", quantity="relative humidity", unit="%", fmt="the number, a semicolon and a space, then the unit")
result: 29; %
